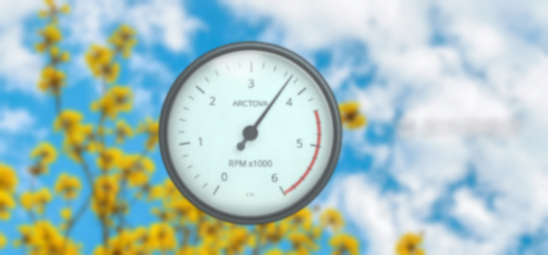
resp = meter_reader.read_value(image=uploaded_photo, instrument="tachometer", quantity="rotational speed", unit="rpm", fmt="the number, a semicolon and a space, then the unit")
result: 3700; rpm
